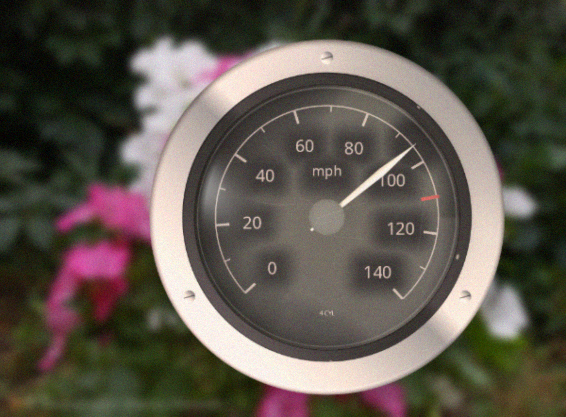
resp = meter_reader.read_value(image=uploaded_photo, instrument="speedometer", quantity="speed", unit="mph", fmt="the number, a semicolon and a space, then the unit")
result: 95; mph
